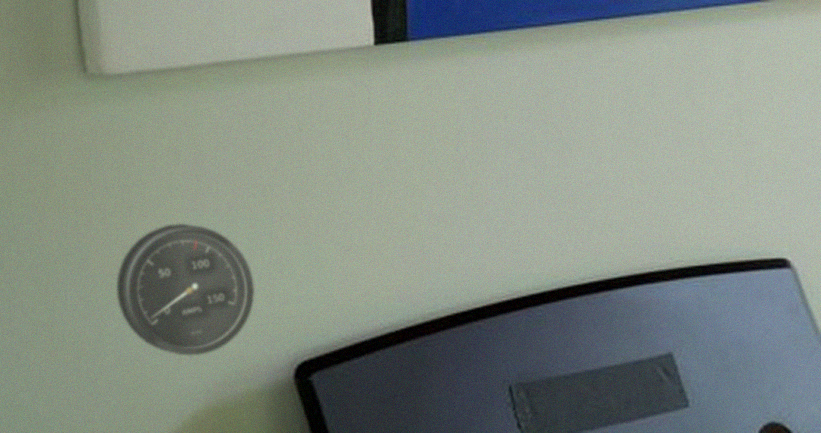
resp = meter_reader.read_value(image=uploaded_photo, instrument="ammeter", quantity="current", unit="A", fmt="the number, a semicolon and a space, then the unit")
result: 5; A
